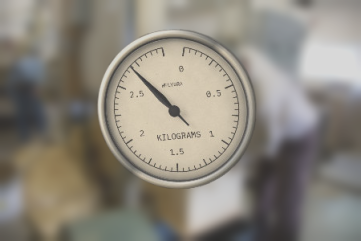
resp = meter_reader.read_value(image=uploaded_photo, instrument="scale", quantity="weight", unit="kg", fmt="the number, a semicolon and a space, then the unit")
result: 2.7; kg
